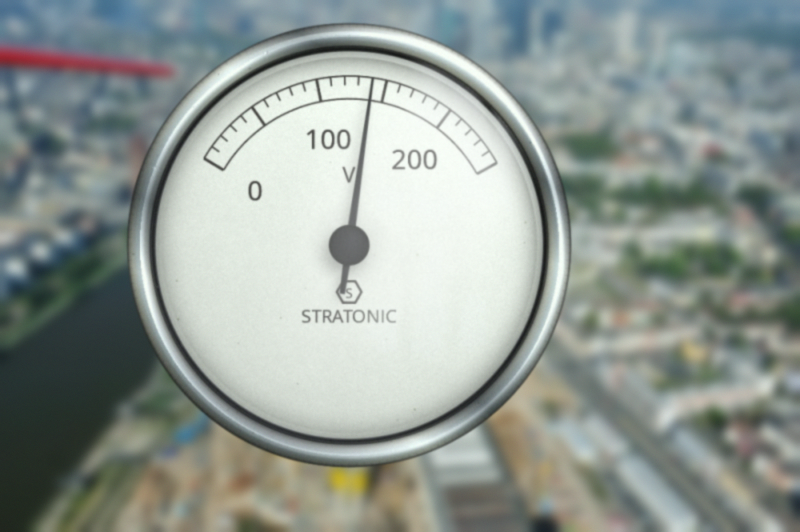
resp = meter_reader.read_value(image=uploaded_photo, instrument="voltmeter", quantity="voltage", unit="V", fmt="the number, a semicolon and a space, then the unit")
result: 140; V
